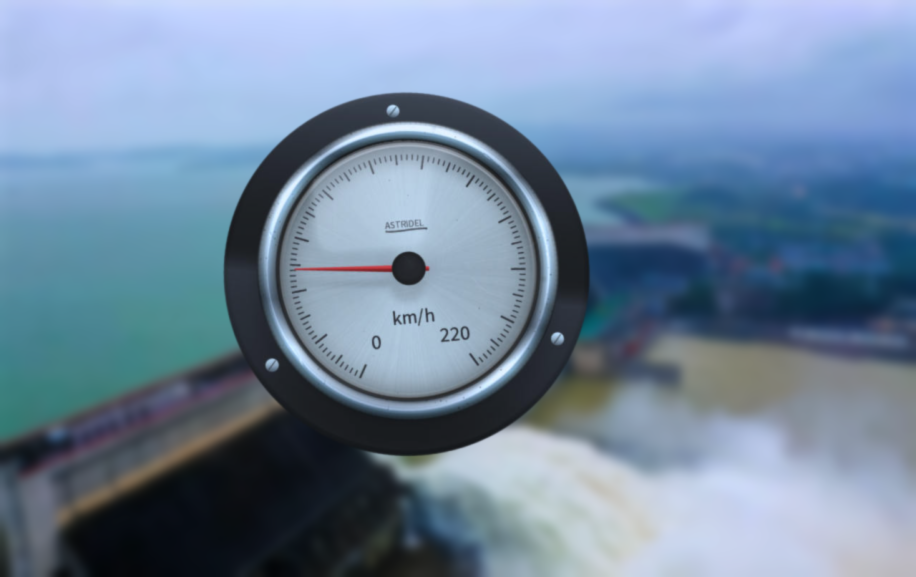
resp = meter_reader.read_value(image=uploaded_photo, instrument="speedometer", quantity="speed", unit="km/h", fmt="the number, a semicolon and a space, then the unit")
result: 48; km/h
